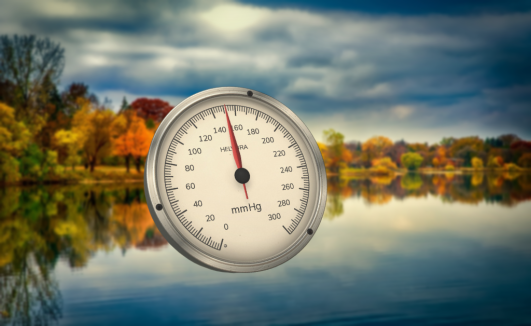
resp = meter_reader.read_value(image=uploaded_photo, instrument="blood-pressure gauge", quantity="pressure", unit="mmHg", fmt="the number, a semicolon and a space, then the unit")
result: 150; mmHg
